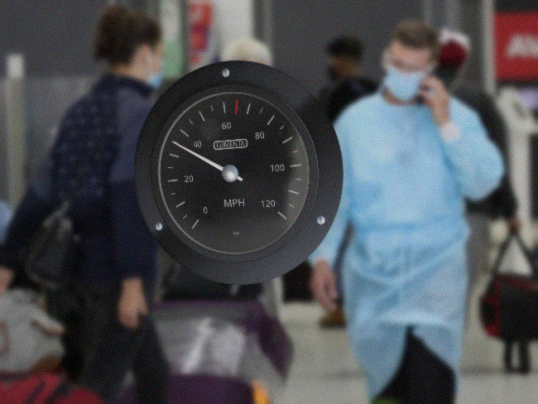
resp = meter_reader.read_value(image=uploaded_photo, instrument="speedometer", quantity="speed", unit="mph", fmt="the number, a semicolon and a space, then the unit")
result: 35; mph
